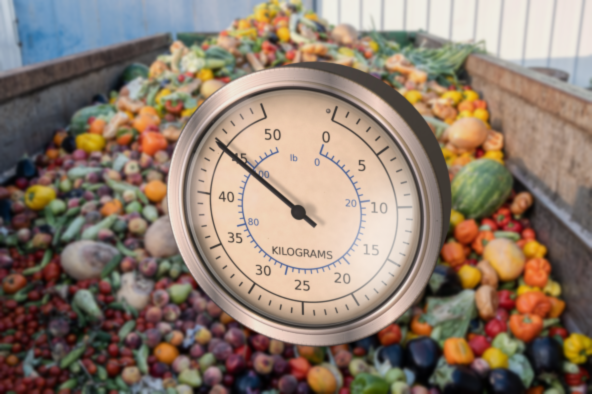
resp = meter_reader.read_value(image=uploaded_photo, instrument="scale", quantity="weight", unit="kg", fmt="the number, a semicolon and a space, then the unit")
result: 45; kg
